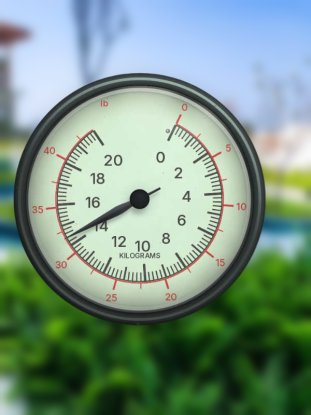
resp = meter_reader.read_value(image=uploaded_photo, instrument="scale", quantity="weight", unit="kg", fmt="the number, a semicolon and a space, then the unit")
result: 14.4; kg
